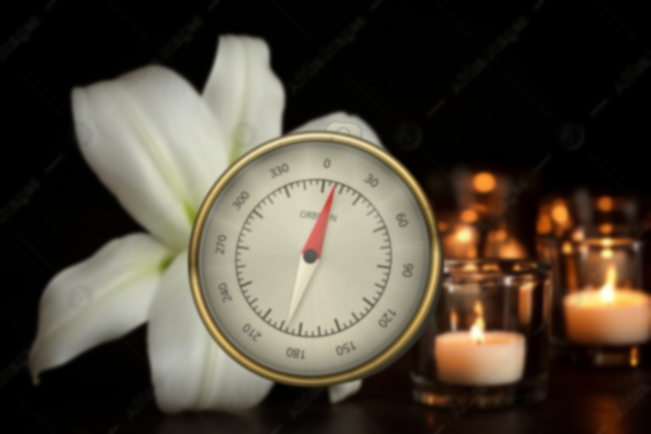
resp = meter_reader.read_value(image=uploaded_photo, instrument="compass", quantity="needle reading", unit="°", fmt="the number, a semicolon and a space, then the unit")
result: 10; °
